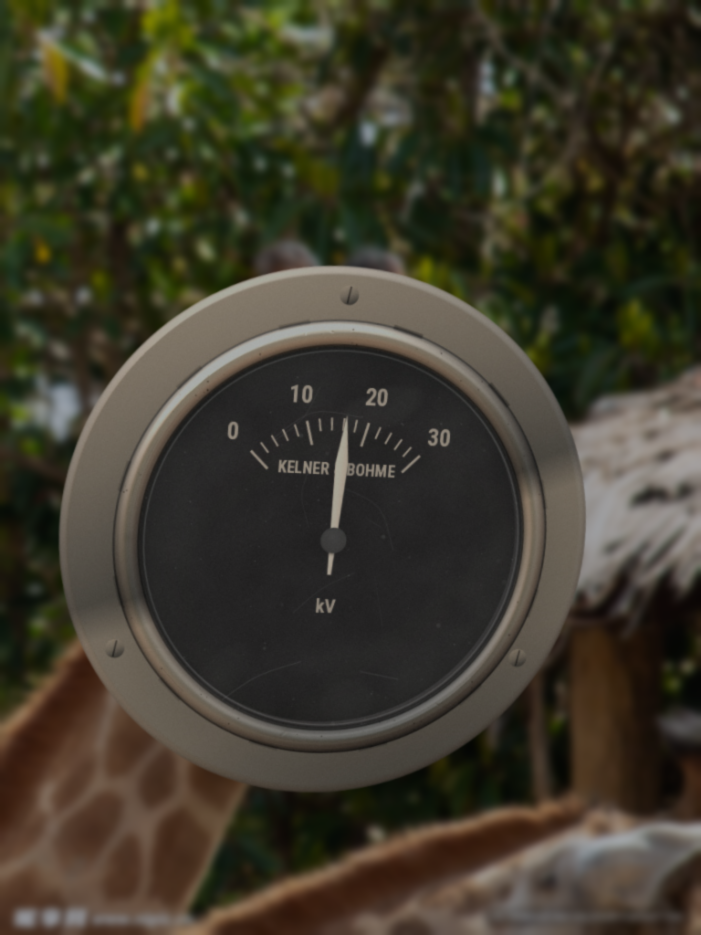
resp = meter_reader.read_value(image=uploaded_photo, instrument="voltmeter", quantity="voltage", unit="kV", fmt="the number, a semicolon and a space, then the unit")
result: 16; kV
